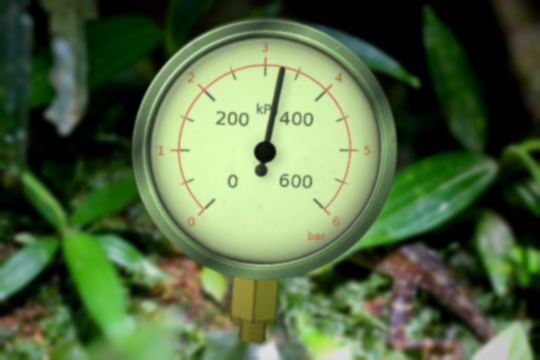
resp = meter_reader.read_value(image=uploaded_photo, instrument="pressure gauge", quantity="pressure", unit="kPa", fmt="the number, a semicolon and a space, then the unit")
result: 325; kPa
